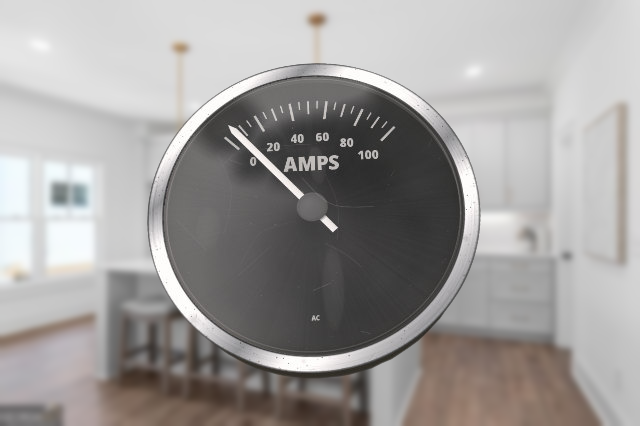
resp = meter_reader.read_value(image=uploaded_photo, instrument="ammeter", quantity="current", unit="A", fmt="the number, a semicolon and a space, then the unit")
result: 5; A
